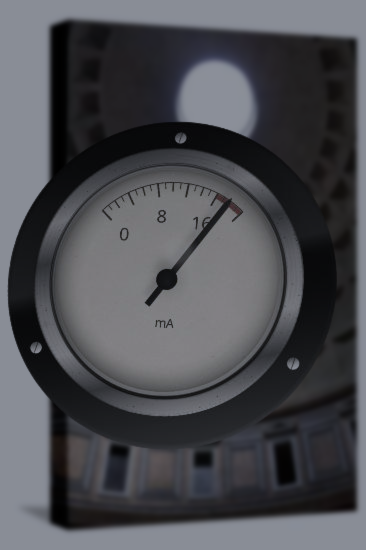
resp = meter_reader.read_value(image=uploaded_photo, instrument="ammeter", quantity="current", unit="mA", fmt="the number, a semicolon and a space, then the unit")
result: 18; mA
